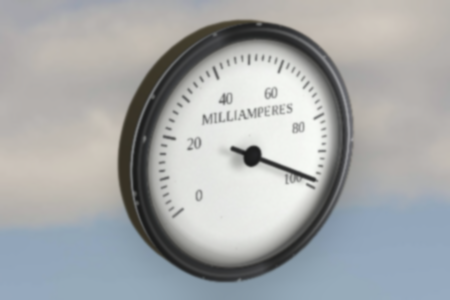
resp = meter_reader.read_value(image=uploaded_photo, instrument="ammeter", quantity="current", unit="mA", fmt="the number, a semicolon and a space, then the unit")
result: 98; mA
